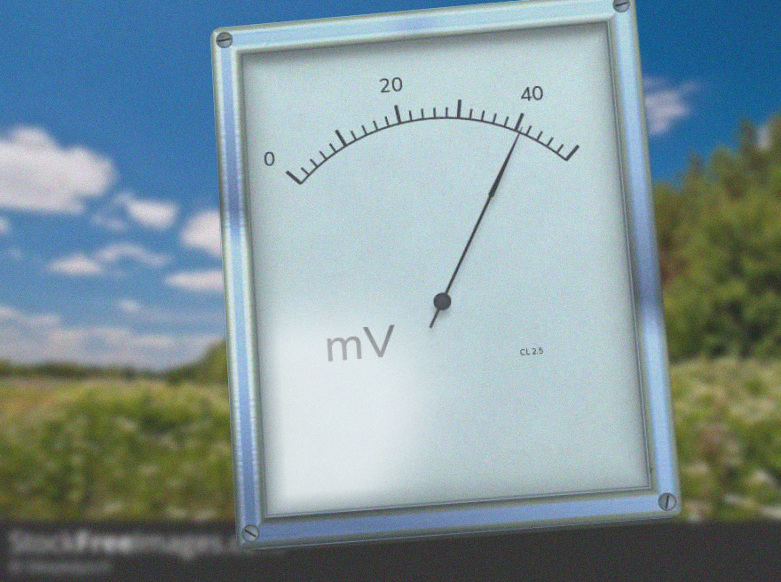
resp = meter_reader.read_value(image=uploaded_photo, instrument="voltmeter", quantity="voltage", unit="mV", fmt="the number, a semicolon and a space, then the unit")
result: 41; mV
